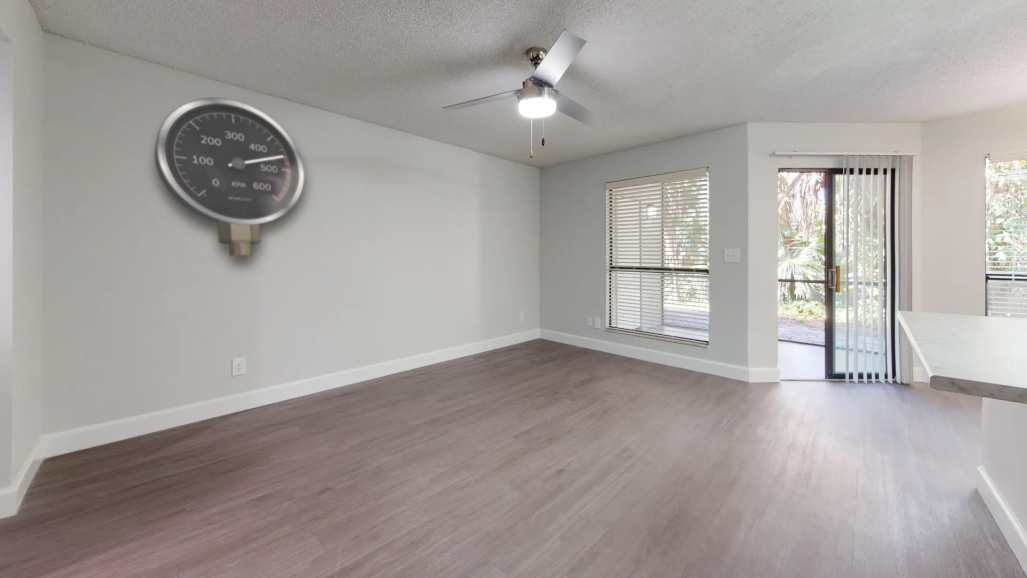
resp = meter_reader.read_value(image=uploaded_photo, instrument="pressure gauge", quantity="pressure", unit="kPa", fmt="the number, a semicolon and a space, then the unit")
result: 460; kPa
